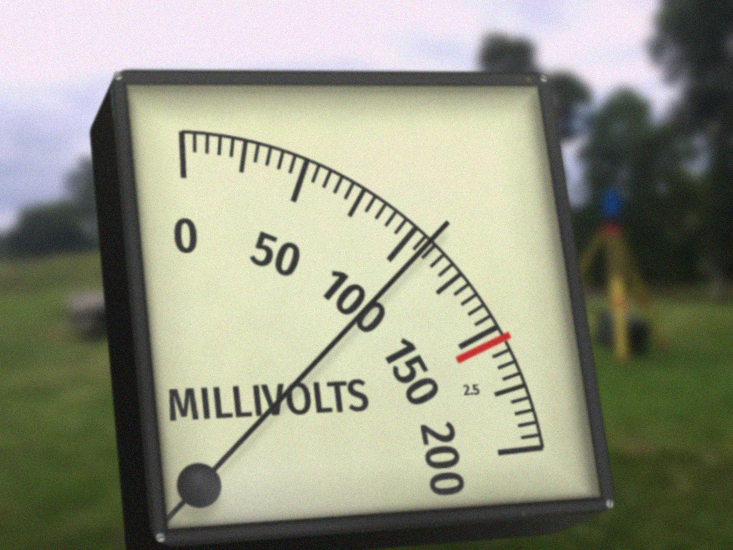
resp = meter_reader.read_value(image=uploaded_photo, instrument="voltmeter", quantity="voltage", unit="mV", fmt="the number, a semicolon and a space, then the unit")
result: 107.5; mV
